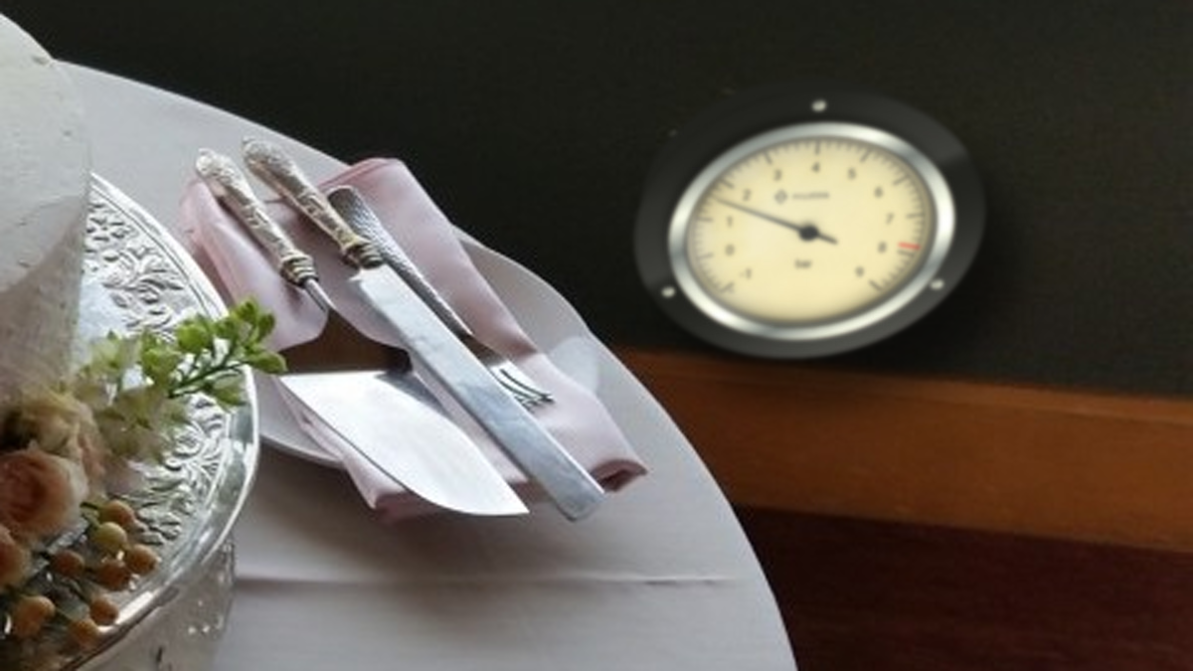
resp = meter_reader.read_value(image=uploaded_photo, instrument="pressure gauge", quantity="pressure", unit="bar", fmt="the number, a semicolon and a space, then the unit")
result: 1.6; bar
